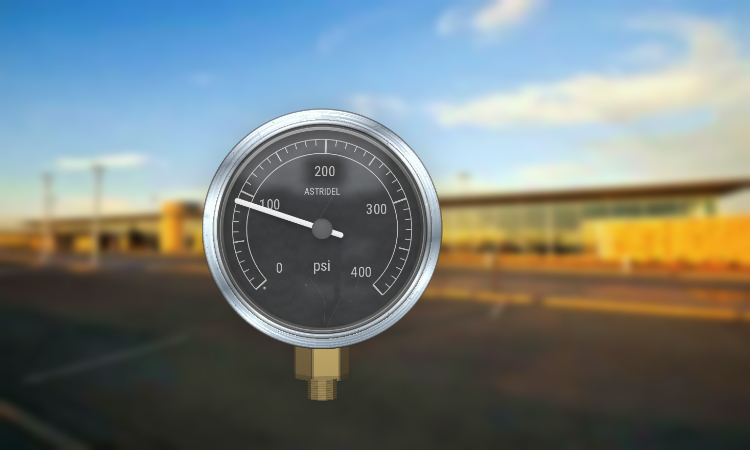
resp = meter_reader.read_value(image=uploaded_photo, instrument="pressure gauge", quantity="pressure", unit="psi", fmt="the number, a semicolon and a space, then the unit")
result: 90; psi
